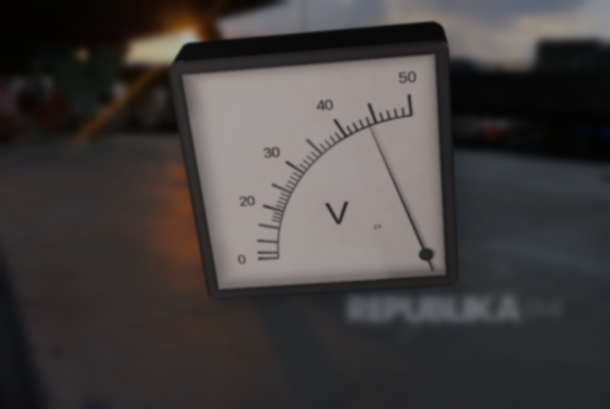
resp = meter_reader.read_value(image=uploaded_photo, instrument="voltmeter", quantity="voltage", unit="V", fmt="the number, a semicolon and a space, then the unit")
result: 44; V
